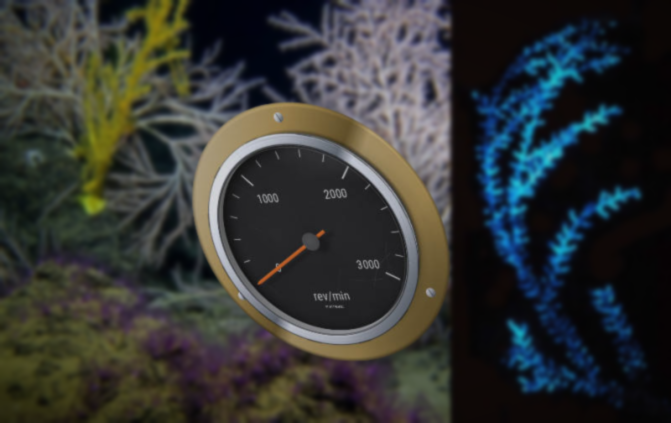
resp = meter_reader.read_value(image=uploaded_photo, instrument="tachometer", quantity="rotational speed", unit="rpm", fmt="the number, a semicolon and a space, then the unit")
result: 0; rpm
